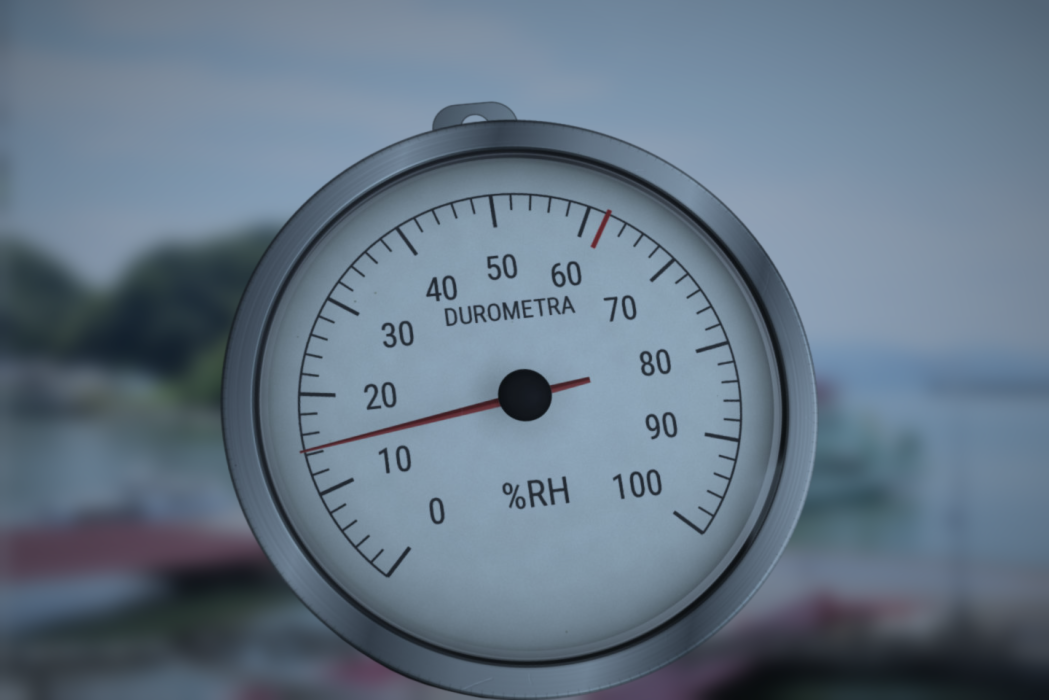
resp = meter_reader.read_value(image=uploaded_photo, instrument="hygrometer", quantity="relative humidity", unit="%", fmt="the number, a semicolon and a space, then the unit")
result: 14; %
